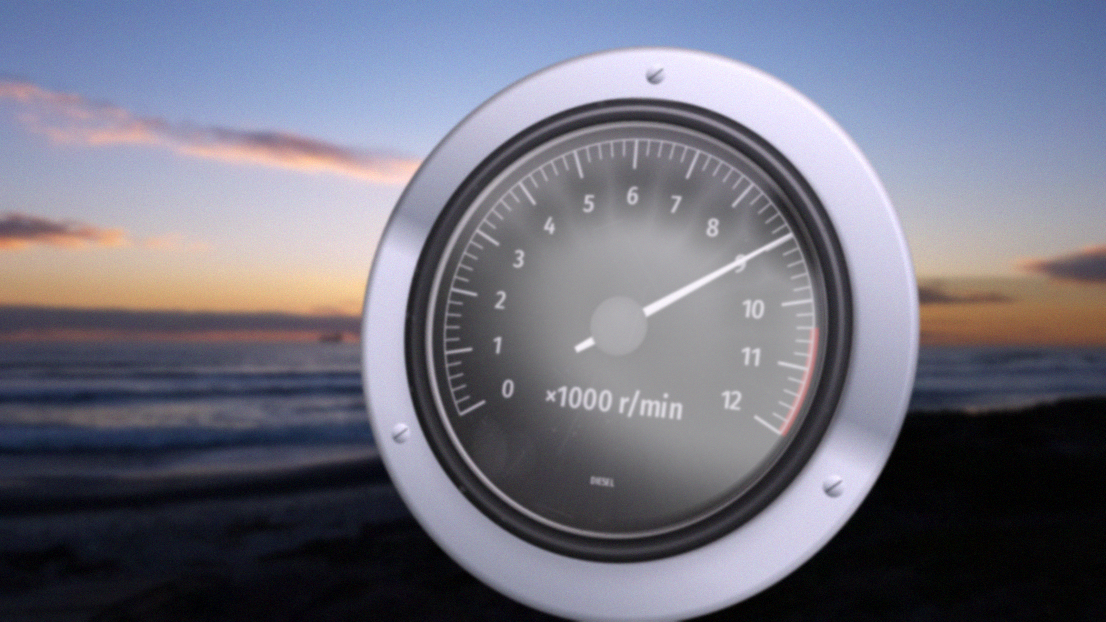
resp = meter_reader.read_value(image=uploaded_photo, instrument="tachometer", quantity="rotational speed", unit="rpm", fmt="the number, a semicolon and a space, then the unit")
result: 9000; rpm
